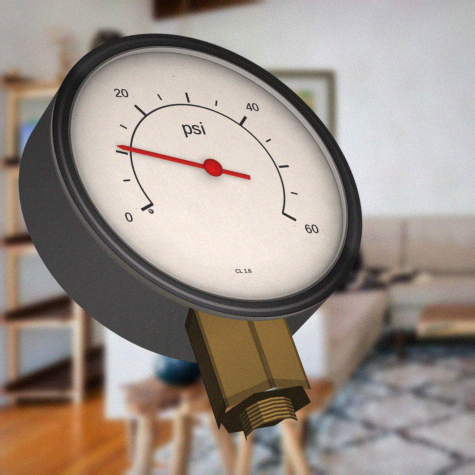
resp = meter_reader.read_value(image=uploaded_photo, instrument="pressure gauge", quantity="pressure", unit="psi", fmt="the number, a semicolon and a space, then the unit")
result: 10; psi
